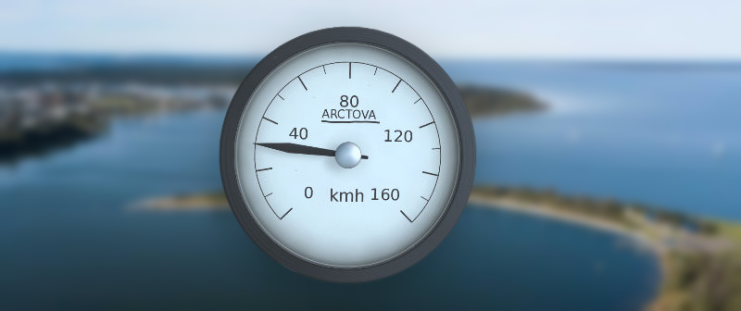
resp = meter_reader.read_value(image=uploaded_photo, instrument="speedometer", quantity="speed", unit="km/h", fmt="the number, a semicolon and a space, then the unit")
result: 30; km/h
